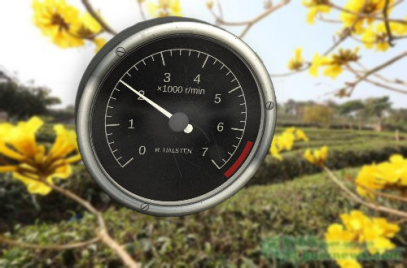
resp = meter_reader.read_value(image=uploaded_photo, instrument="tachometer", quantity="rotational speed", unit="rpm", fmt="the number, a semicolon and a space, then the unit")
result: 2000; rpm
